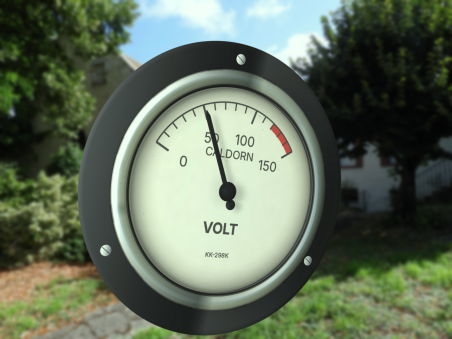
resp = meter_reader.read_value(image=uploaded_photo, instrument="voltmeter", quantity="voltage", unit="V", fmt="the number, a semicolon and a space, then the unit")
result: 50; V
